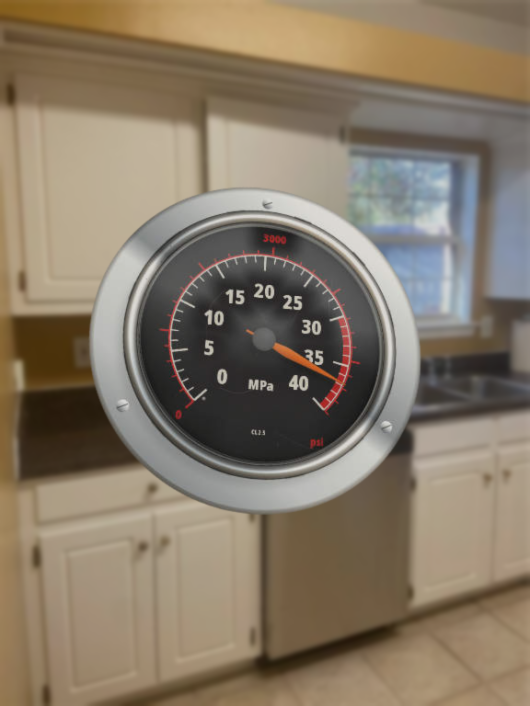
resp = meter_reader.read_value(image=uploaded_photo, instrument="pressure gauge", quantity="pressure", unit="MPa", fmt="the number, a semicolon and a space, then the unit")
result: 37; MPa
